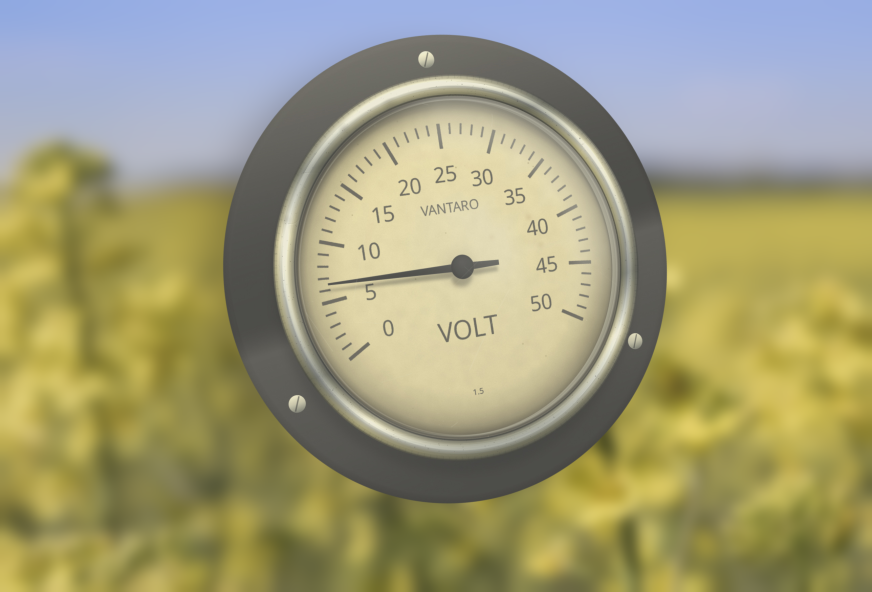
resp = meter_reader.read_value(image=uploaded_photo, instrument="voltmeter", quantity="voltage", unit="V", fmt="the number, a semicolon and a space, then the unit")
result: 6.5; V
